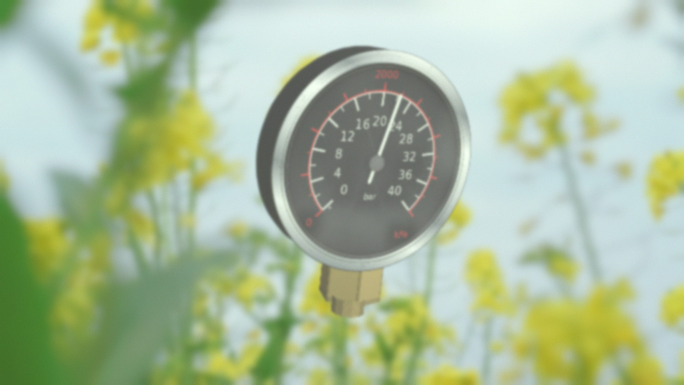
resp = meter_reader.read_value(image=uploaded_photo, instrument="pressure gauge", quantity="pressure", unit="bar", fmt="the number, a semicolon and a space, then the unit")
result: 22; bar
